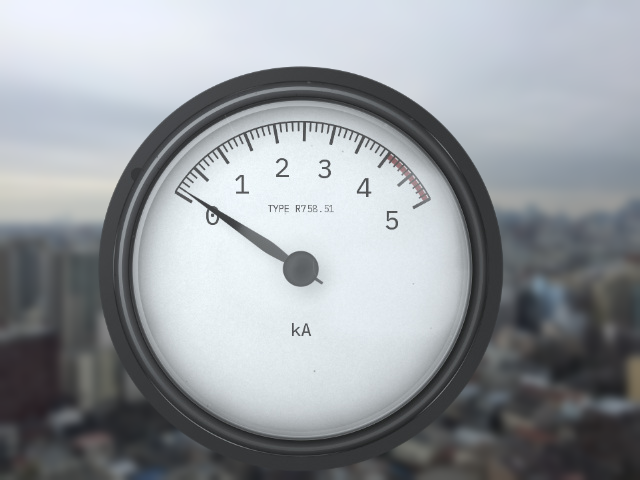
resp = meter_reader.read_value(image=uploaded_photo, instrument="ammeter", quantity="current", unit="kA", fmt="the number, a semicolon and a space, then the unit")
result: 0.1; kA
